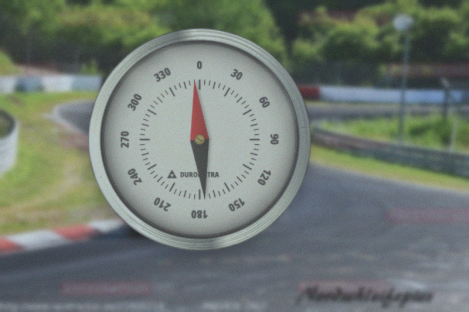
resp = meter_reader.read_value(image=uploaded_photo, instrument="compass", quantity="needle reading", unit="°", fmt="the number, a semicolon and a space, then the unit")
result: 355; °
